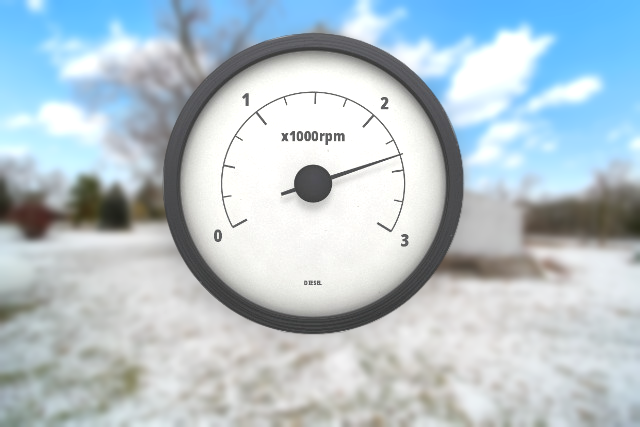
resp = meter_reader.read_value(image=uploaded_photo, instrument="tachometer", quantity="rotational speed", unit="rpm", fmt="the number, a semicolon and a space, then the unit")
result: 2375; rpm
